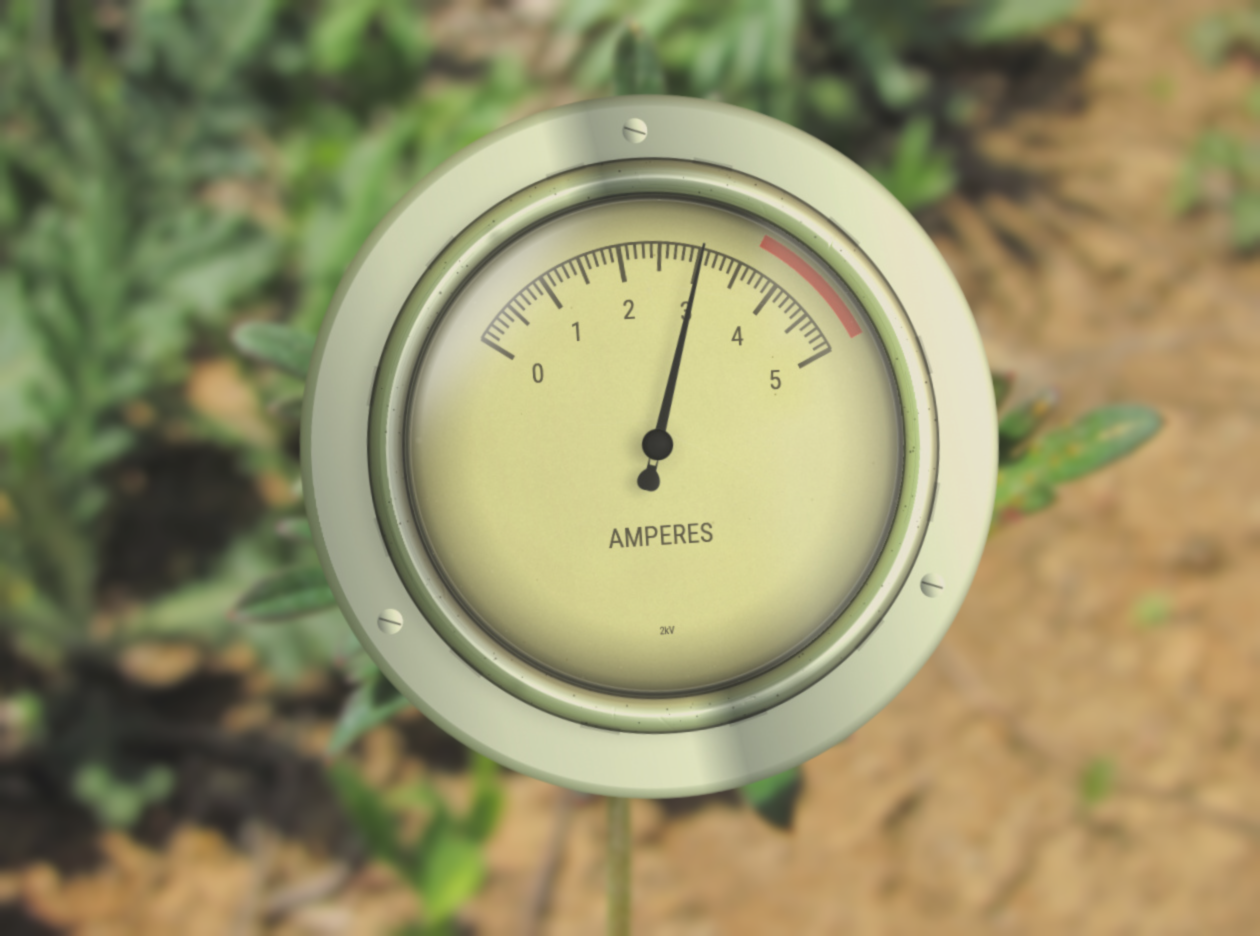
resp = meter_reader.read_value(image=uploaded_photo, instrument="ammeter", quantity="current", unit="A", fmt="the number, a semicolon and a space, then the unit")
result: 3; A
